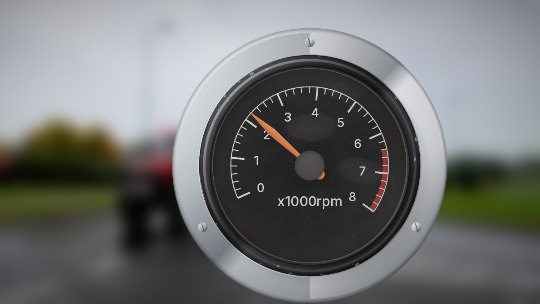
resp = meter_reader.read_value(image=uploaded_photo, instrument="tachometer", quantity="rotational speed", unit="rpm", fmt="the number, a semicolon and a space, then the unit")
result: 2200; rpm
